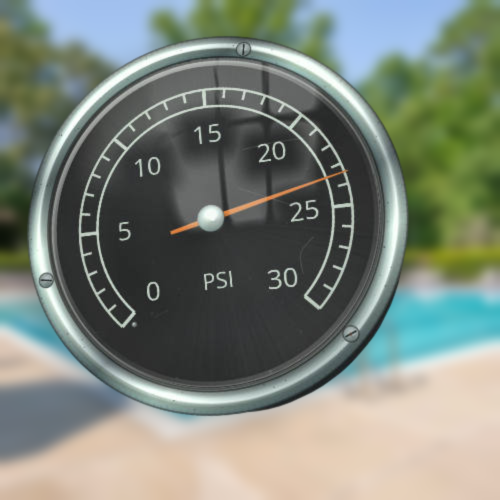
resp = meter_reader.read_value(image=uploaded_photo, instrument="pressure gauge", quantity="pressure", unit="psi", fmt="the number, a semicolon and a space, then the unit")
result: 23.5; psi
